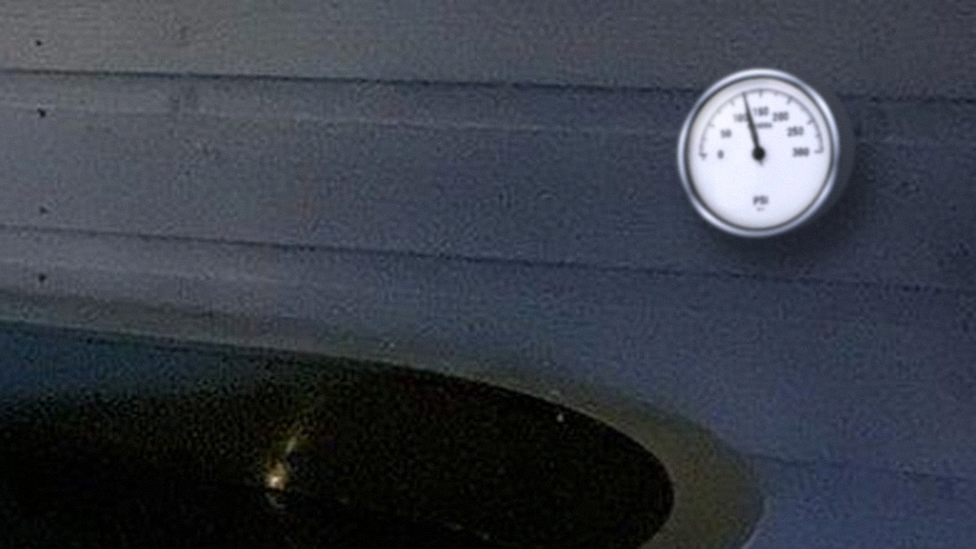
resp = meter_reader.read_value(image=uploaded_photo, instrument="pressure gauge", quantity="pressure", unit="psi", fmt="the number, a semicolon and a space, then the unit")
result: 125; psi
